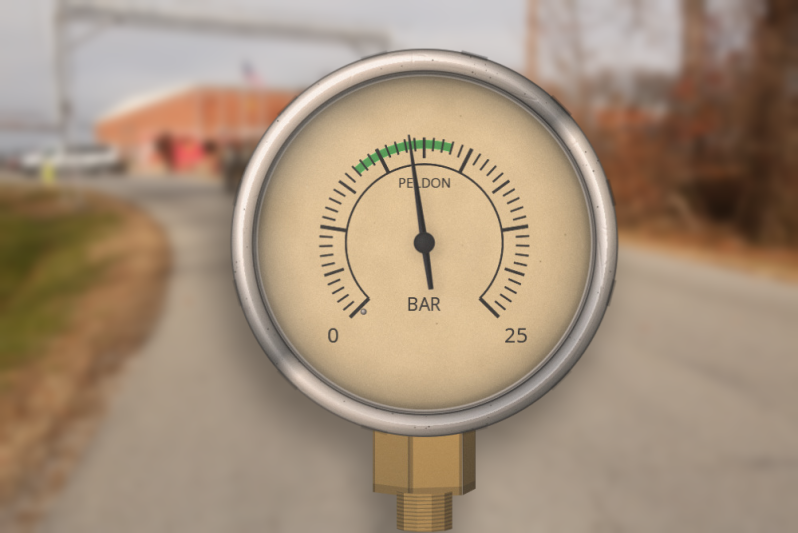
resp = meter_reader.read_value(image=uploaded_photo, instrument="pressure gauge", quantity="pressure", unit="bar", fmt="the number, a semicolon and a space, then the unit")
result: 11.75; bar
